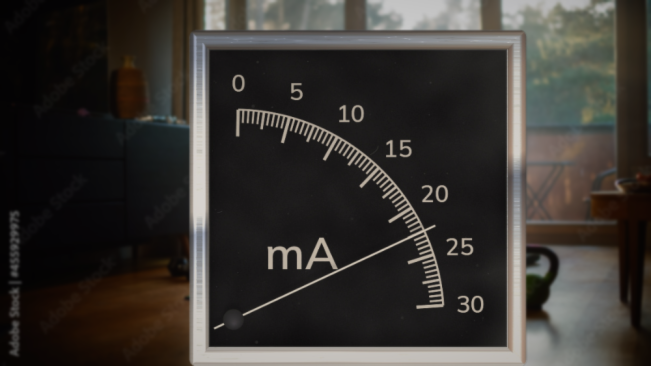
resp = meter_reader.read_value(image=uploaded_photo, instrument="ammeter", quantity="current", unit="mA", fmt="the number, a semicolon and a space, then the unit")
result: 22.5; mA
